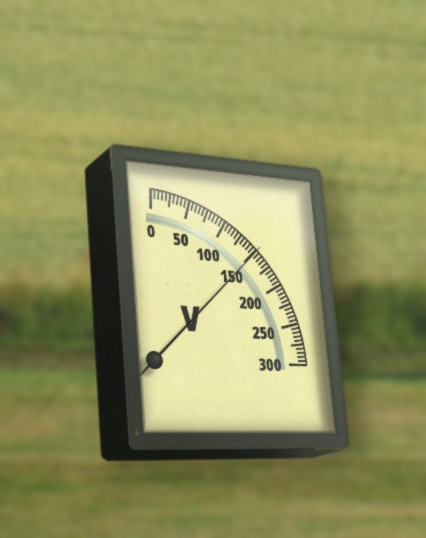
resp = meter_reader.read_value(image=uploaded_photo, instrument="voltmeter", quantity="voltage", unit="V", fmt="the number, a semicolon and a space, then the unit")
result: 150; V
